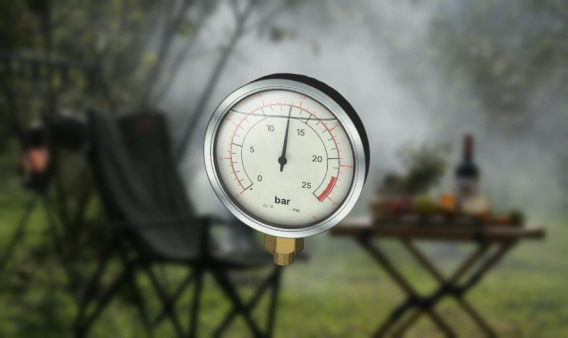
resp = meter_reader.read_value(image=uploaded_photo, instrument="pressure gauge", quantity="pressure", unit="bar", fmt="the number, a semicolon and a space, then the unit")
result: 13; bar
